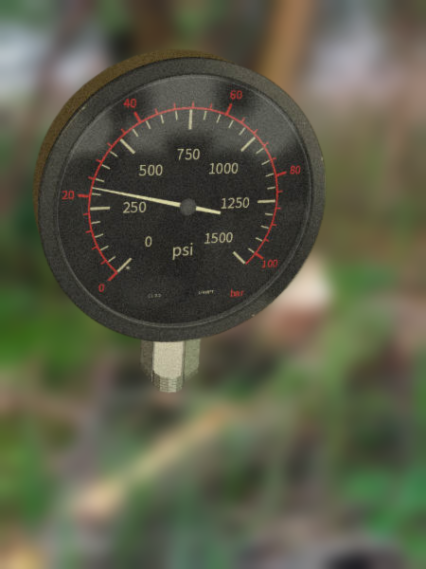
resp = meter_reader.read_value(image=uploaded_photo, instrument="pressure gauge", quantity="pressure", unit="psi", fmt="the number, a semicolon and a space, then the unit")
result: 325; psi
